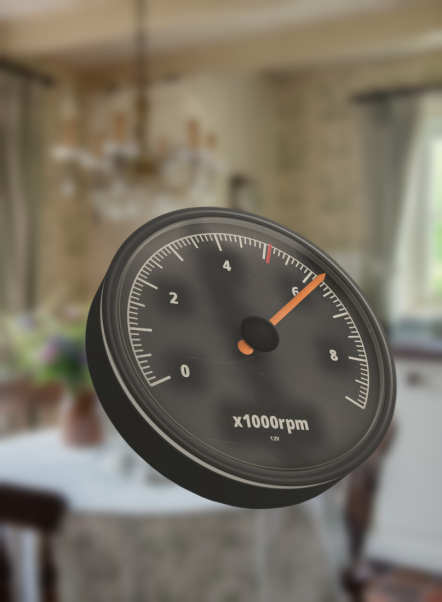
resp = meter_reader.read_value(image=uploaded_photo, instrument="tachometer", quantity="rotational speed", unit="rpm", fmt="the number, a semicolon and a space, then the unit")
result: 6200; rpm
